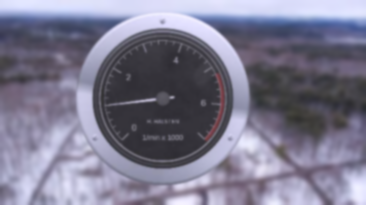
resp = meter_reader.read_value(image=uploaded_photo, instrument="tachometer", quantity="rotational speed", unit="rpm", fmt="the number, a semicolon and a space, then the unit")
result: 1000; rpm
